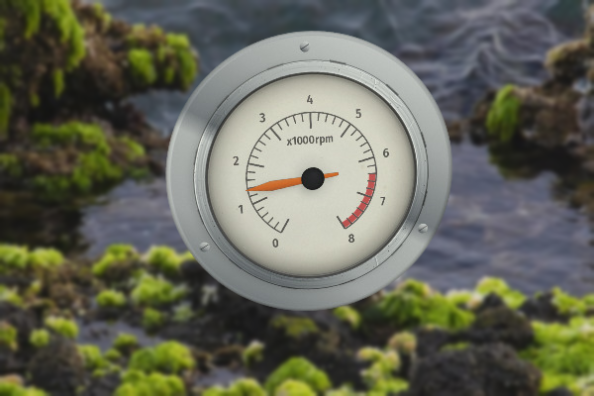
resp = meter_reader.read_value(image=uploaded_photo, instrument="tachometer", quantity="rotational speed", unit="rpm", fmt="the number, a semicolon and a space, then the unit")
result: 1400; rpm
